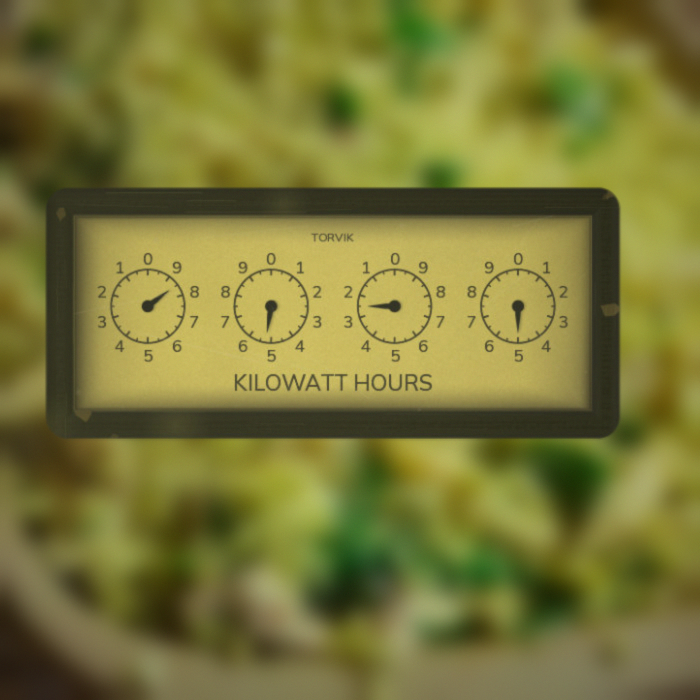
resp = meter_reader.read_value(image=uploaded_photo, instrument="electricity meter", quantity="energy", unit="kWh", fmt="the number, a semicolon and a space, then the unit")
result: 8525; kWh
